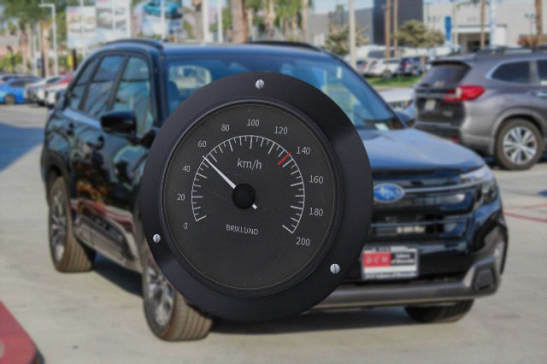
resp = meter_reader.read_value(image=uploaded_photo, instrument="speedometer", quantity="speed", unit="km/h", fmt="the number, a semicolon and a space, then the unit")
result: 55; km/h
